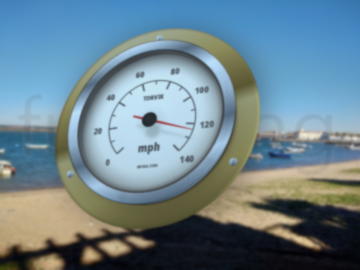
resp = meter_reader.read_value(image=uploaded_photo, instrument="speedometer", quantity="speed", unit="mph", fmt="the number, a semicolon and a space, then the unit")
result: 125; mph
